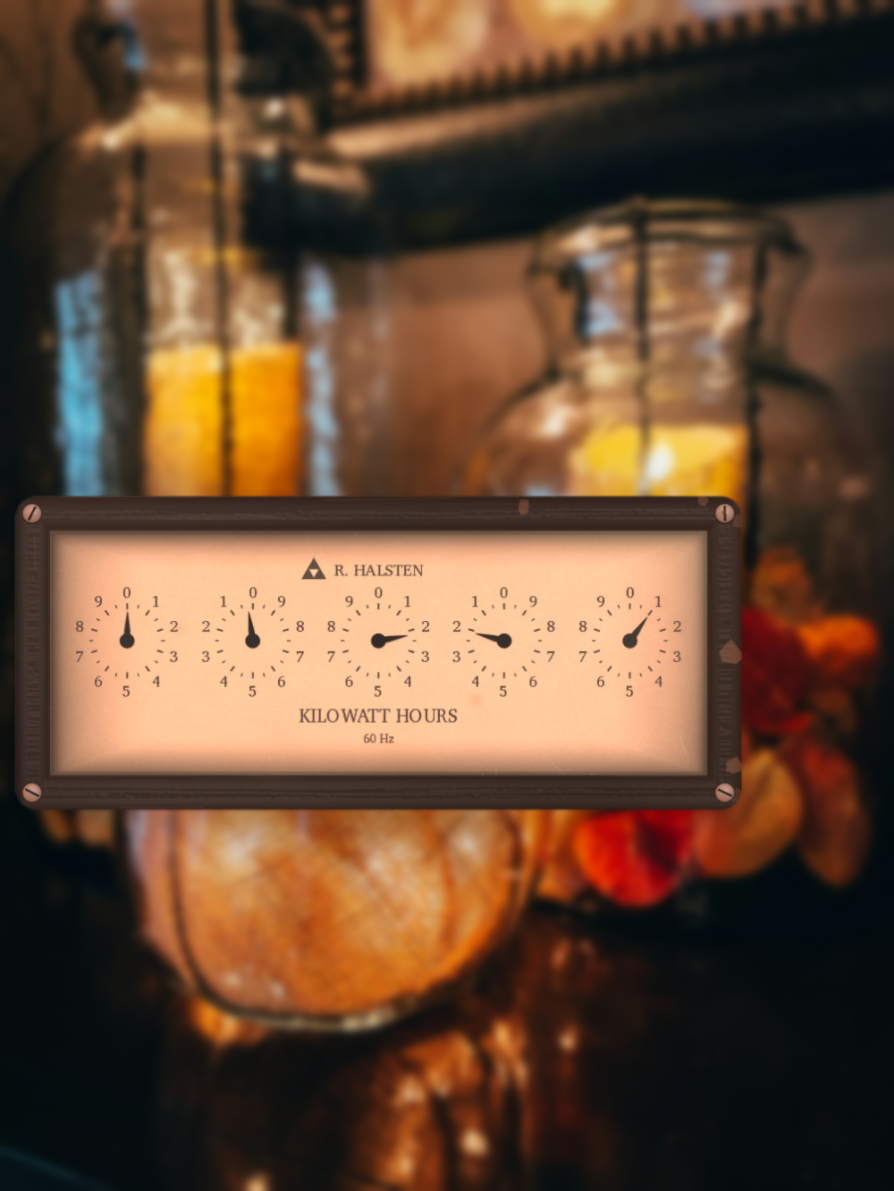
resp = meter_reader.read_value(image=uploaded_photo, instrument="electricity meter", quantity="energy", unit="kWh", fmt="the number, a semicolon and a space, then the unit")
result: 221; kWh
